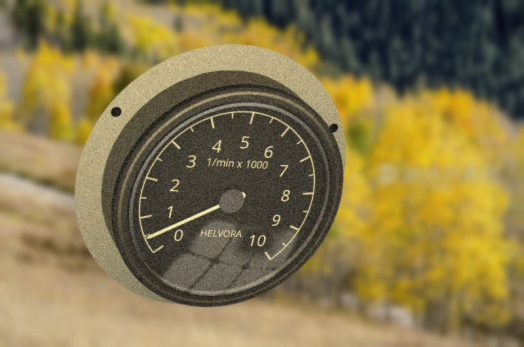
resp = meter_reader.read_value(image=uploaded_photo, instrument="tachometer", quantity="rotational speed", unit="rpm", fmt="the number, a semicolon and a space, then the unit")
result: 500; rpm
